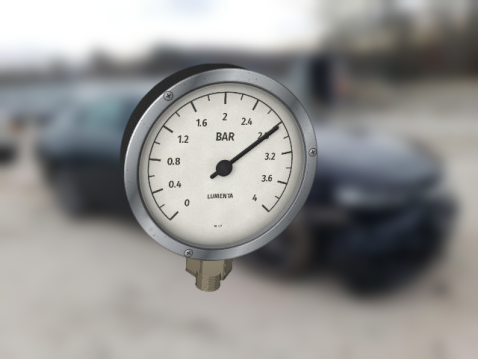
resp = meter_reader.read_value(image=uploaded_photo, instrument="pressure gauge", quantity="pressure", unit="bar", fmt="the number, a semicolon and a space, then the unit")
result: 2.8; bar
